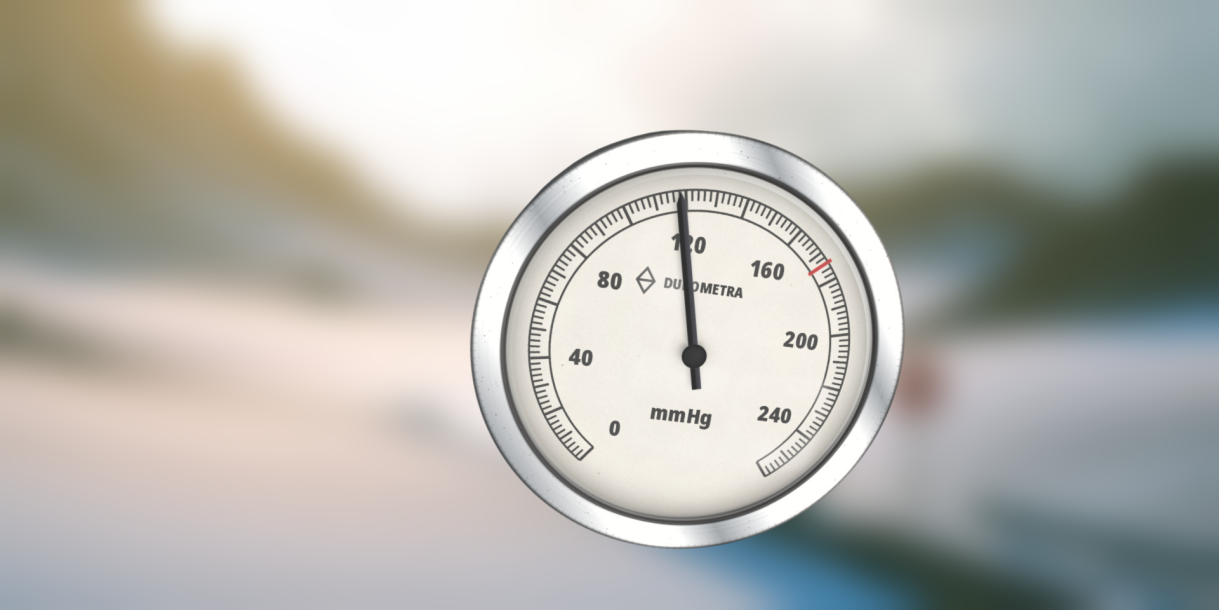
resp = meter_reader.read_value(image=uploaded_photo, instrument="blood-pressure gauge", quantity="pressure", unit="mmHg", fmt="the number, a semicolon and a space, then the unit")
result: 118; mmHg
